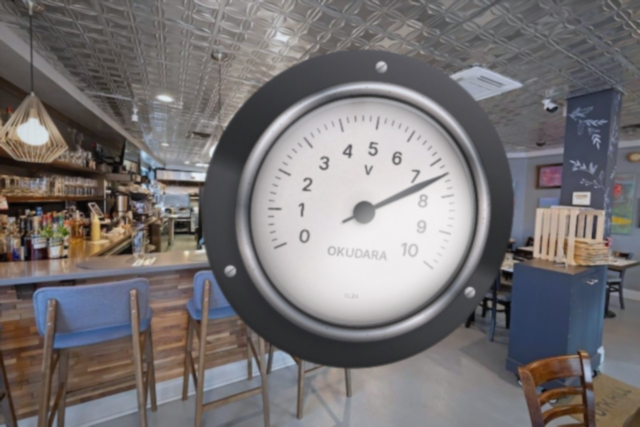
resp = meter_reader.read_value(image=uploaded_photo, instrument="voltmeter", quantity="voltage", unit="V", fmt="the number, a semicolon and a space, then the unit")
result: 7.4; V
